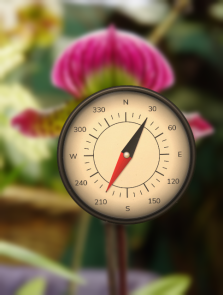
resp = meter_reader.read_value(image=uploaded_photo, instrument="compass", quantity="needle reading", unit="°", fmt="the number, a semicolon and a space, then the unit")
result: 210; °
